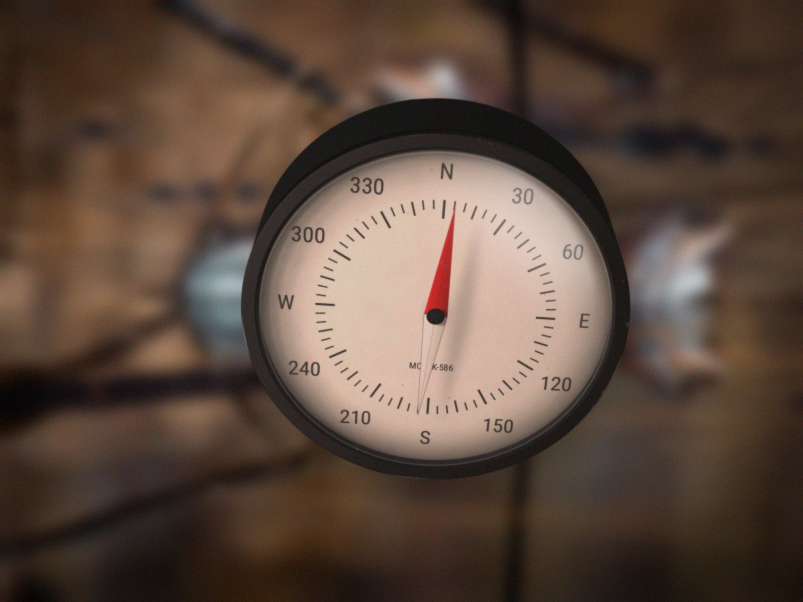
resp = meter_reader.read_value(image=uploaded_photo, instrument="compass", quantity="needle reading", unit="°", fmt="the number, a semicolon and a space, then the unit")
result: 5; °
